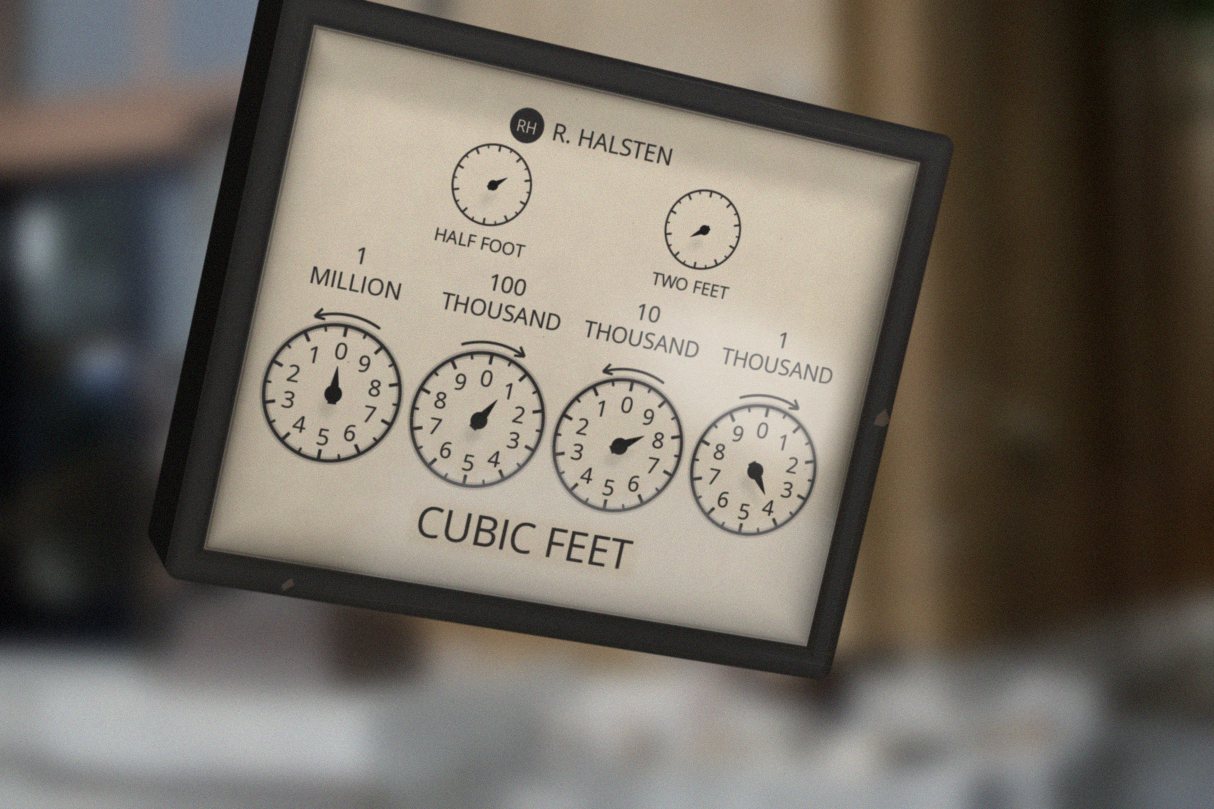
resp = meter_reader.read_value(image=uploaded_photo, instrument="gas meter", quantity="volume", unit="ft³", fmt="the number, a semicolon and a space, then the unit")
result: 8400; ft³
